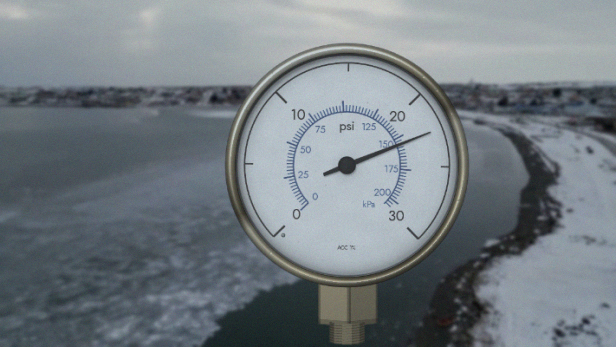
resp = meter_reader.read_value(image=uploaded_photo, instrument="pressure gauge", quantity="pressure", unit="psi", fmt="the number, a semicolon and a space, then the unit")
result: 22.5; psi
